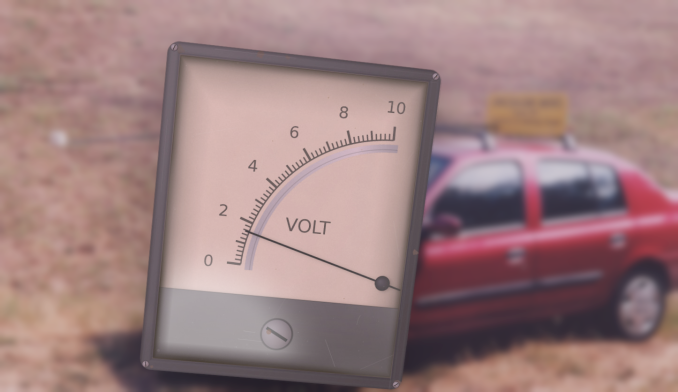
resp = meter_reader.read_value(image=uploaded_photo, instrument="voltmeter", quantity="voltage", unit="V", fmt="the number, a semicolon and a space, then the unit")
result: 1.6; V
